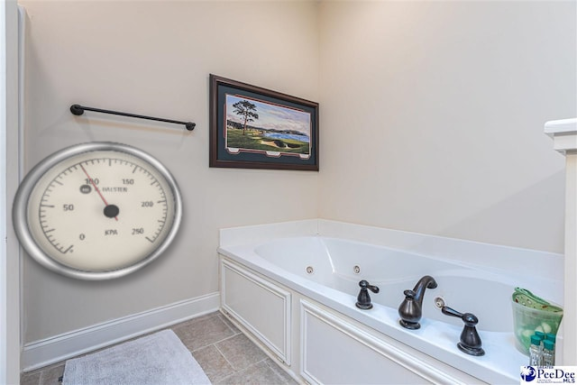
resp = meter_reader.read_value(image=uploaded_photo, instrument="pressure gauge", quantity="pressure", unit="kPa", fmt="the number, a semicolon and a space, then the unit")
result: 100; kPa
